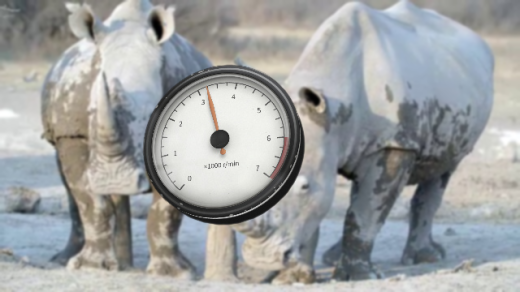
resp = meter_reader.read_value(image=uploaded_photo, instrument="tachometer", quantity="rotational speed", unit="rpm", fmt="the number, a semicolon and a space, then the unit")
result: 3250; rpm
